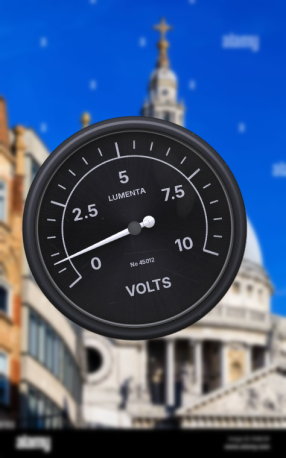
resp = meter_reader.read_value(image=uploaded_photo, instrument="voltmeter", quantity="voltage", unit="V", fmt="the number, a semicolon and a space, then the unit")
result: 0.75; V
